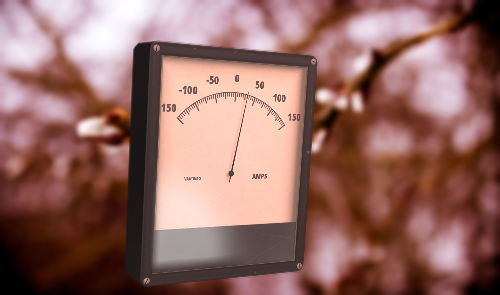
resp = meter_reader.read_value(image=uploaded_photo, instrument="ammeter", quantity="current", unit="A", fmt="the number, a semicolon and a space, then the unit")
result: 25; A
